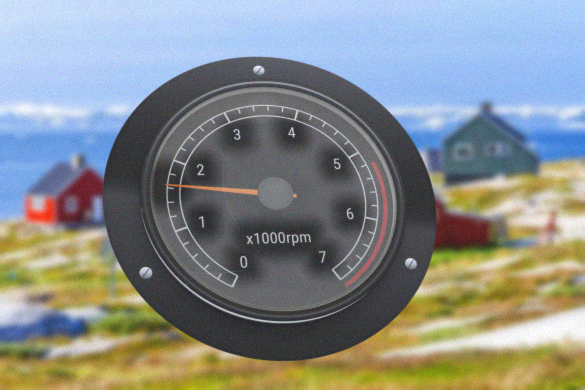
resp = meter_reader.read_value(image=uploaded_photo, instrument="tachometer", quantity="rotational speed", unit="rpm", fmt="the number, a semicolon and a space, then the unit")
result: 1600; rpm
